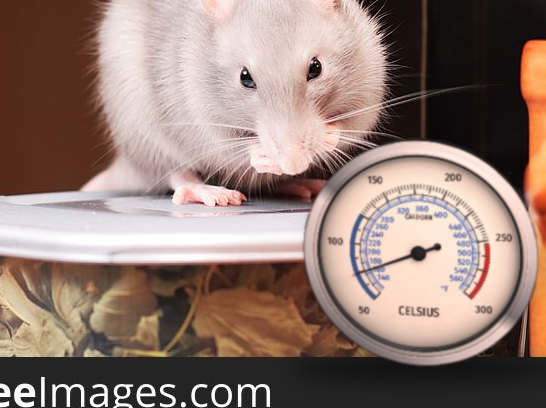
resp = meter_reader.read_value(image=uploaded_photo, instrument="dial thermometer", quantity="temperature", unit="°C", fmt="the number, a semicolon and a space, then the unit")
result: 75; °C
